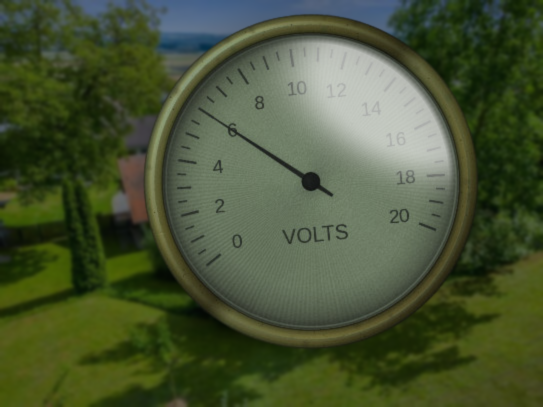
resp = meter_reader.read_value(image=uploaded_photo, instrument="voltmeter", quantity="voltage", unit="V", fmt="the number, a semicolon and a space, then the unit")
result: 6; V
